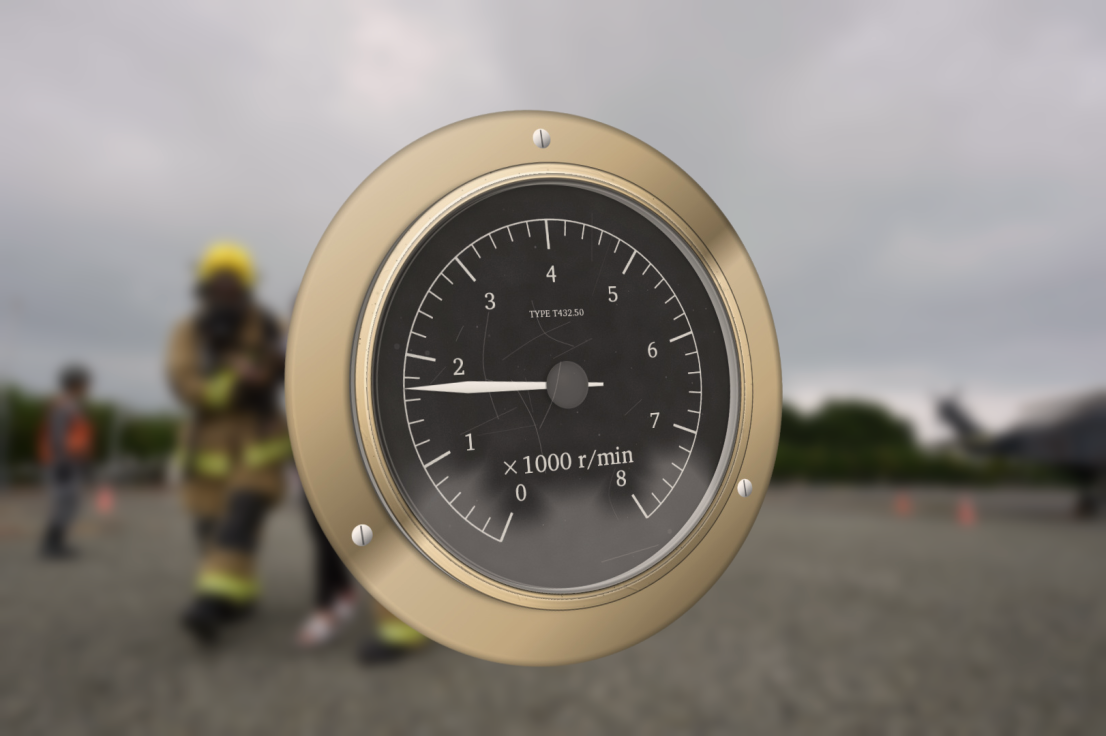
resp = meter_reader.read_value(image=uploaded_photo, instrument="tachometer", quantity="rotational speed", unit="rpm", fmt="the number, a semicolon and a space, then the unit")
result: 1700; rpm
